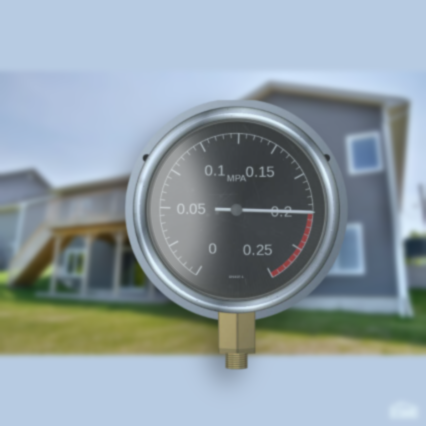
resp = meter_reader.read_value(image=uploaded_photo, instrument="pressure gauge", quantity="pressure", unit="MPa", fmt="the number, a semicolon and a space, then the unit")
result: 0.2; MPa
